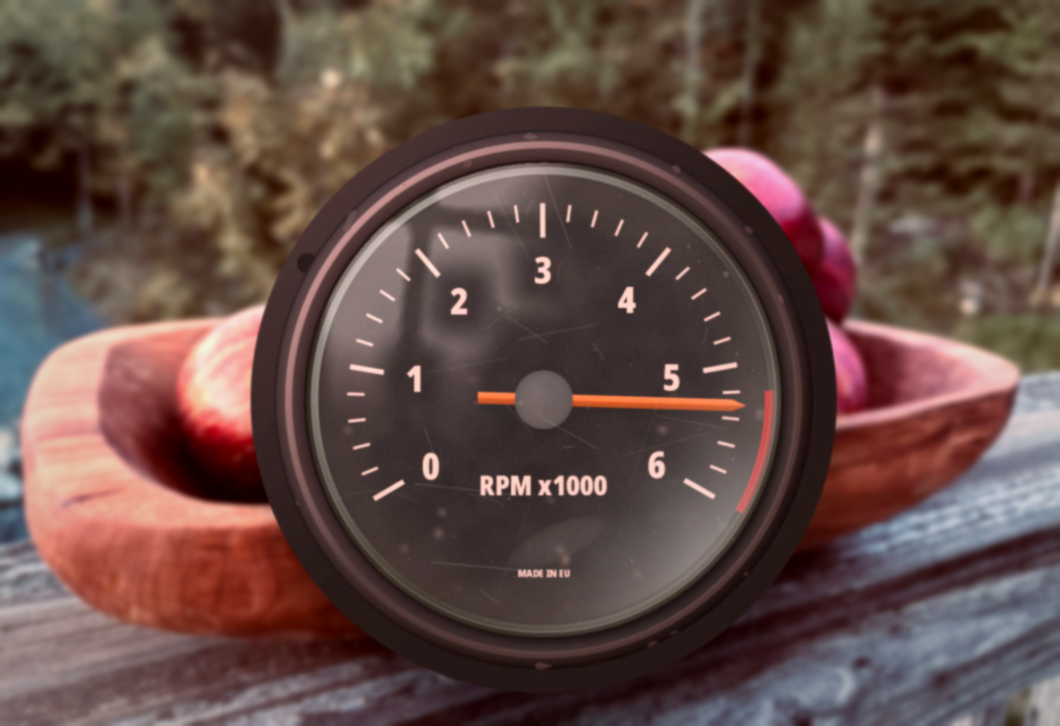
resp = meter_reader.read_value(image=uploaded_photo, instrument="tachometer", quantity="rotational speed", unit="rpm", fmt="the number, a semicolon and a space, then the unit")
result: 5300; rpm
